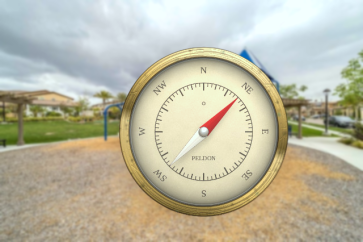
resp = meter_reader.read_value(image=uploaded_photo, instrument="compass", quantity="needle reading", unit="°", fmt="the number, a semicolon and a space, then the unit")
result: 45; °
